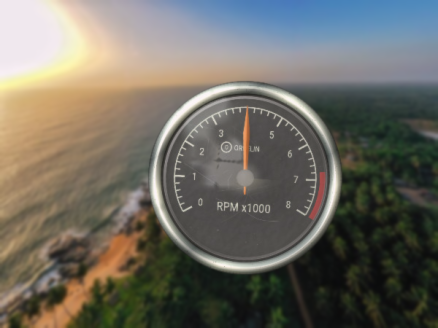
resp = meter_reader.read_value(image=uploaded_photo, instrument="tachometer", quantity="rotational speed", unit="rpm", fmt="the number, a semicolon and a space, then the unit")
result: 4000; rpm
